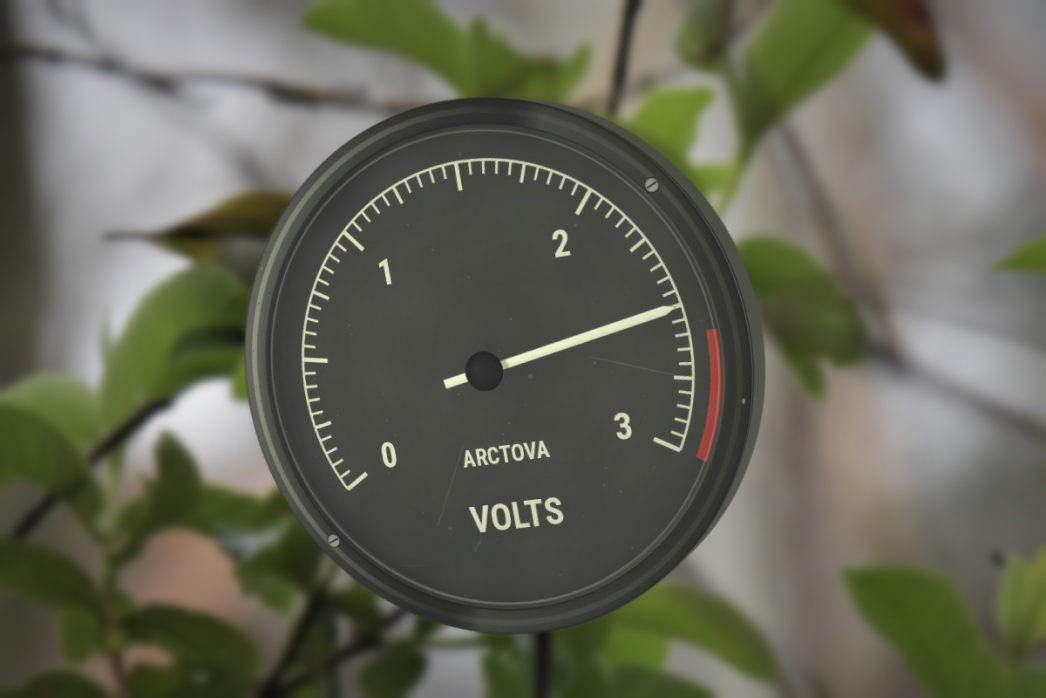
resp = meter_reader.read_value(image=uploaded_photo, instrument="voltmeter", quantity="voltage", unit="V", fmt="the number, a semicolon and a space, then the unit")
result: 2.5; V
